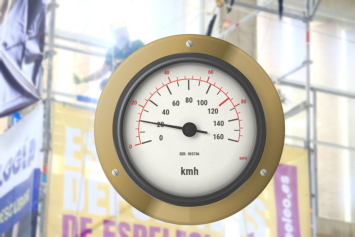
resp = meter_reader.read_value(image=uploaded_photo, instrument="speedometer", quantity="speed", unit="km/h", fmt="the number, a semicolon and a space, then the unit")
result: 20; km/h
